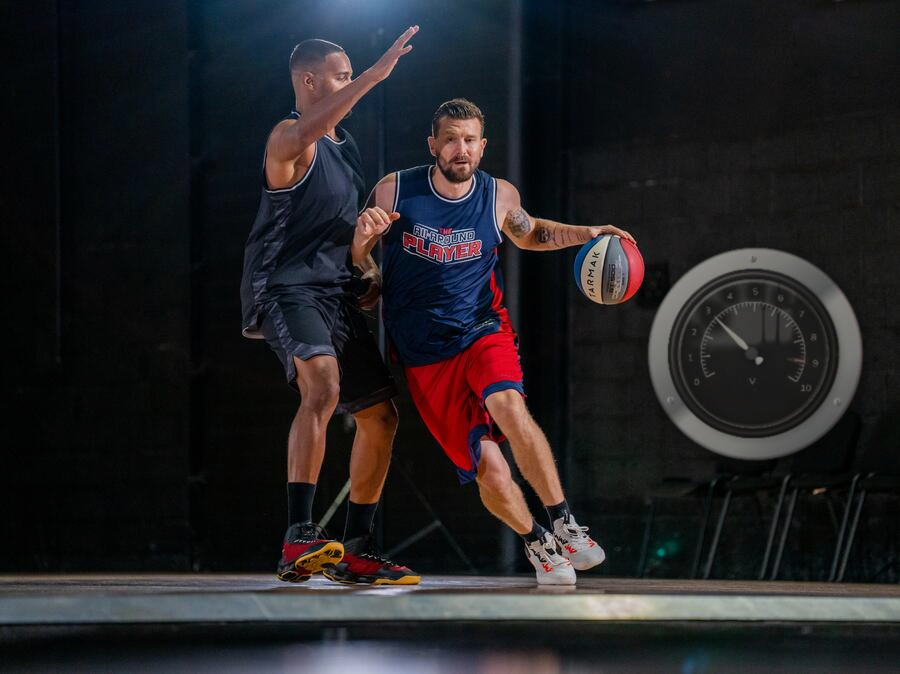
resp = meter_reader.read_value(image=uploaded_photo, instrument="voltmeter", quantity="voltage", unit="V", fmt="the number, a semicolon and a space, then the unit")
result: 3; V
